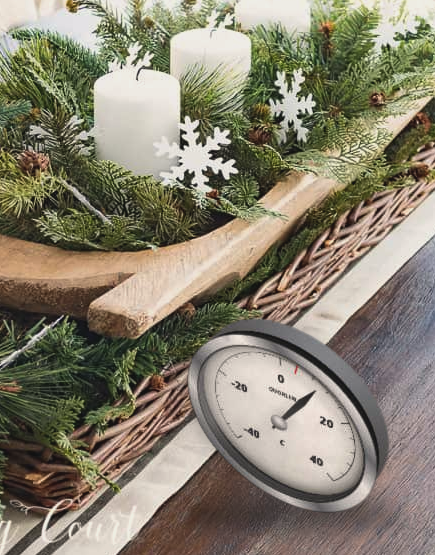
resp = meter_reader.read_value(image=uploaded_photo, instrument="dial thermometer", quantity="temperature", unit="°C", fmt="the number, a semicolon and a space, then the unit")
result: 10; °C
